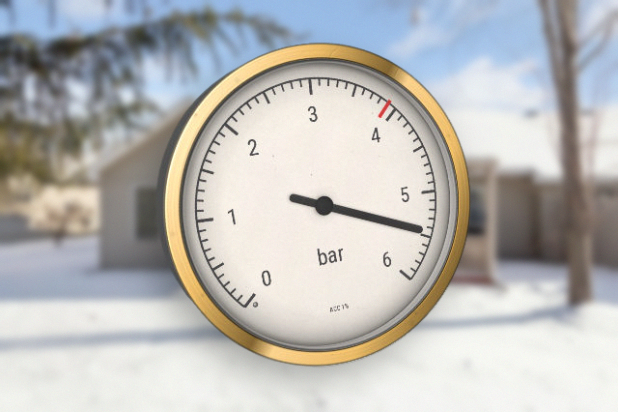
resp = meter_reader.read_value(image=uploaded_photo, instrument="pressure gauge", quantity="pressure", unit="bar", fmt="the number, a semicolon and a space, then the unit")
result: 5.45; bar
